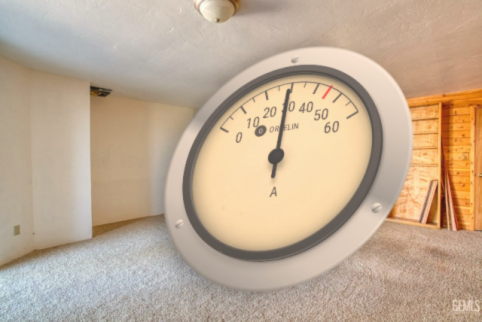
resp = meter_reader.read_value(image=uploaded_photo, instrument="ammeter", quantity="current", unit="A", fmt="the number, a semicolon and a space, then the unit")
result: 30; A
